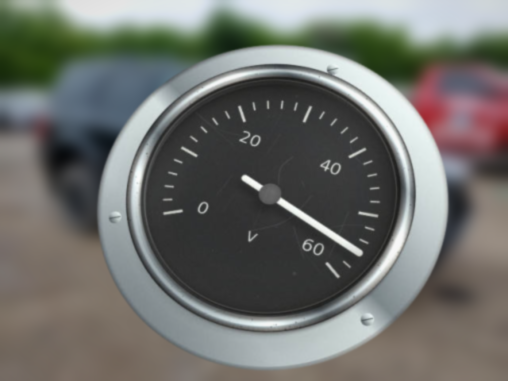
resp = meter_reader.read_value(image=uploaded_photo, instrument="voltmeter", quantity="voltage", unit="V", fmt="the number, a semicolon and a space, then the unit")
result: 56; V
